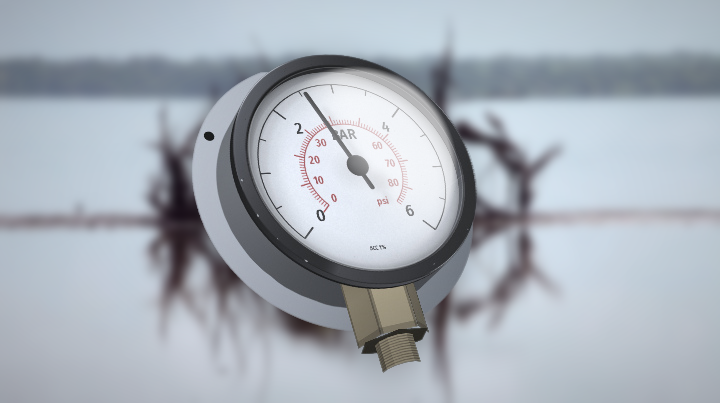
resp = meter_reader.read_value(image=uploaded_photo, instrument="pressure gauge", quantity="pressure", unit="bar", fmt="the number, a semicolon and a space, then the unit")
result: 2.5; bar
